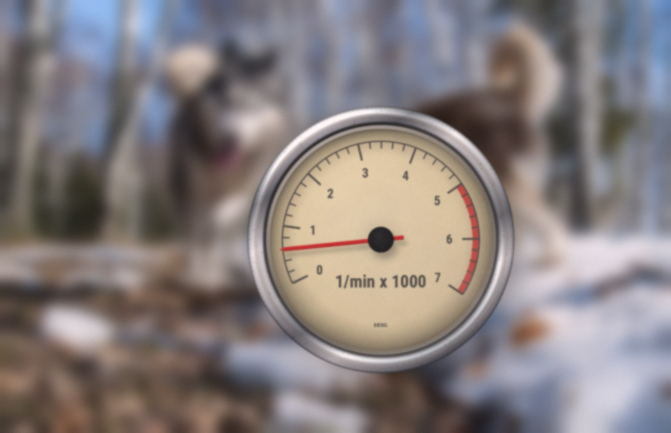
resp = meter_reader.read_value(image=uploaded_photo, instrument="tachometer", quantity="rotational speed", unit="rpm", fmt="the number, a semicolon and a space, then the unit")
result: 600; rpm
